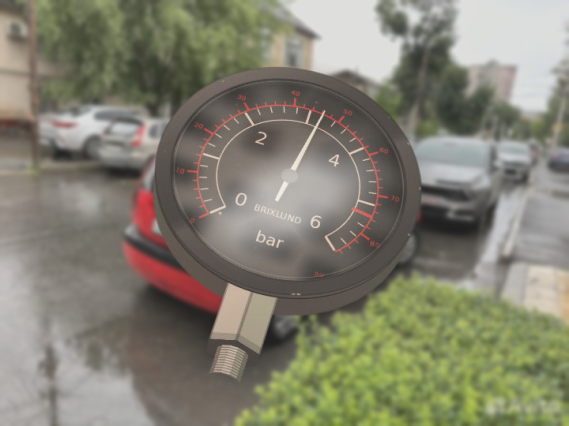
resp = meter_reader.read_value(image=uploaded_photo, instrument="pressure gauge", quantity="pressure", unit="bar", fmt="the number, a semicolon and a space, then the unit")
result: 3.2; bar
